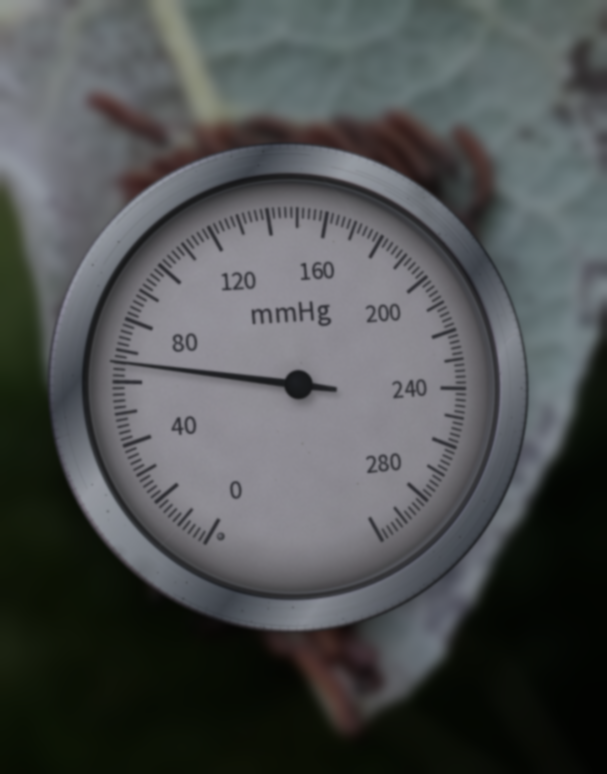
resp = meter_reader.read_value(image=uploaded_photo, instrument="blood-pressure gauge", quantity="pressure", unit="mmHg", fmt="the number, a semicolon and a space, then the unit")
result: 66; mmHg
